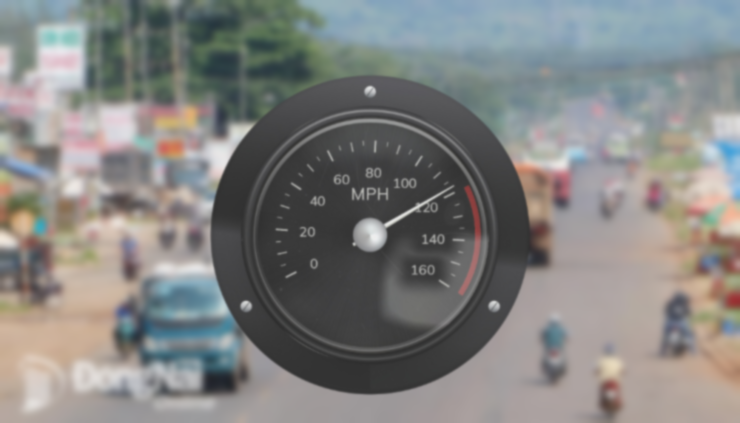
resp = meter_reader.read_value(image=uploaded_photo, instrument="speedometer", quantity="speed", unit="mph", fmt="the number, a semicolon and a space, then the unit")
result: 117.5; mph
